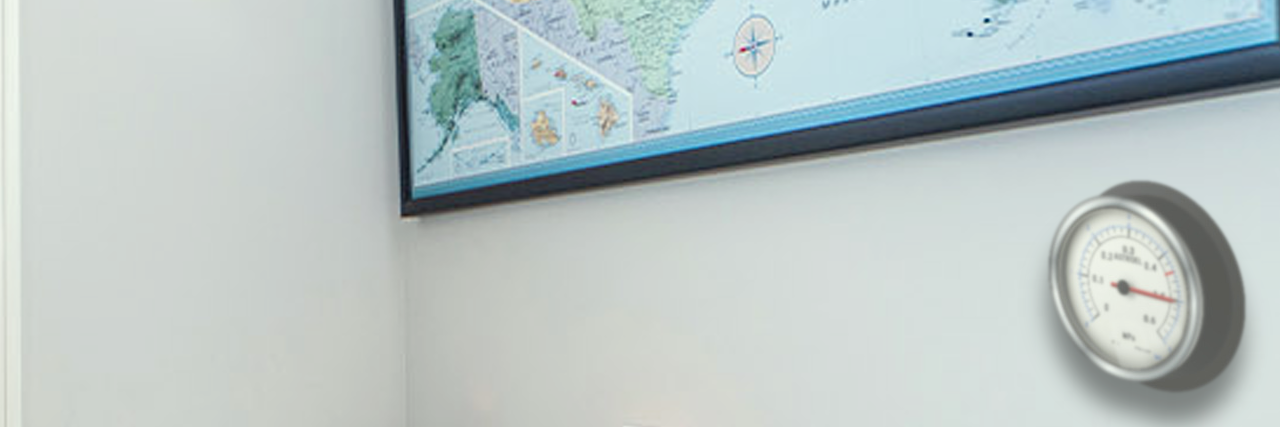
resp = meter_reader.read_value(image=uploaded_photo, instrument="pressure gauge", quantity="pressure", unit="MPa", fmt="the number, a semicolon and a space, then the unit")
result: 0.5; MPa
